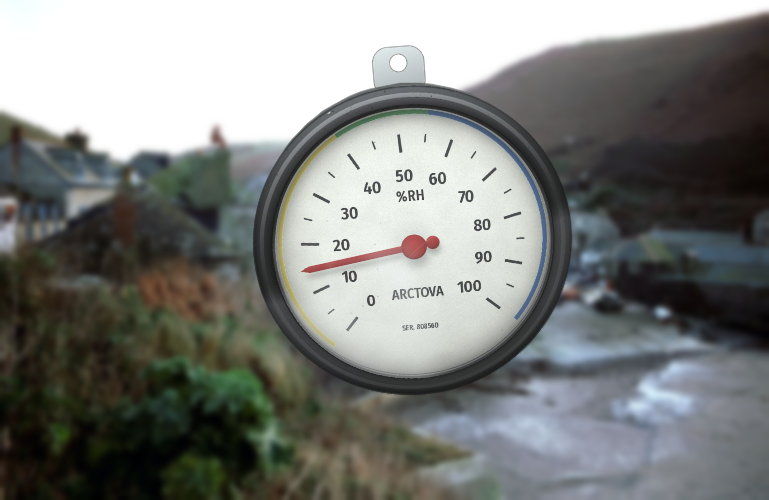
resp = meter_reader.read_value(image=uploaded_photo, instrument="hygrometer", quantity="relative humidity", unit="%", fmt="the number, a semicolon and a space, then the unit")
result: 15; %
